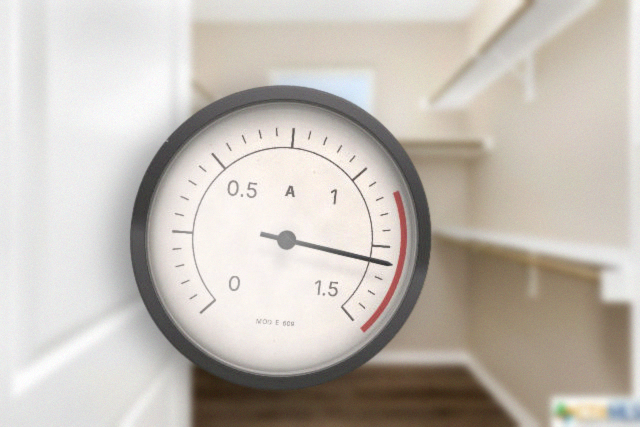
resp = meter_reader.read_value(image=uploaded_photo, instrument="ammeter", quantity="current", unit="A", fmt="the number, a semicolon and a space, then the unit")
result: 1.3; A
